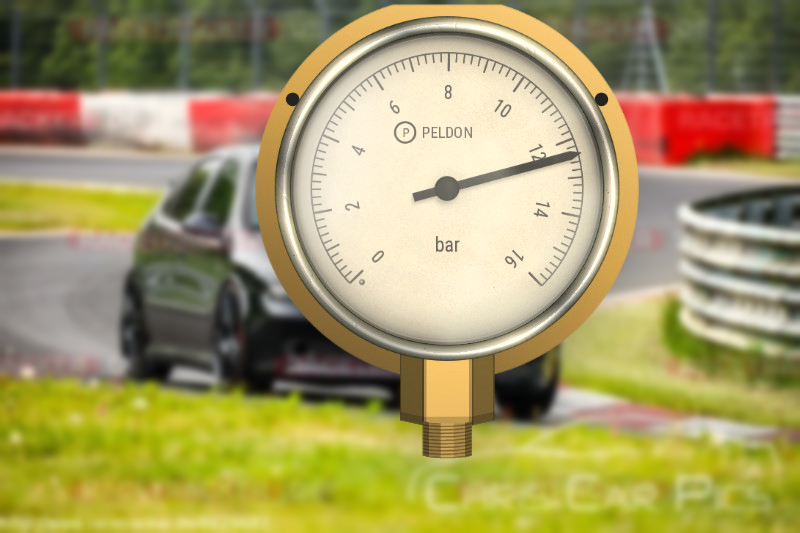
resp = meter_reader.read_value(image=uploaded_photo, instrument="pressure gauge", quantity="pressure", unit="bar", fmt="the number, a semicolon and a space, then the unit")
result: 12.4; bar
